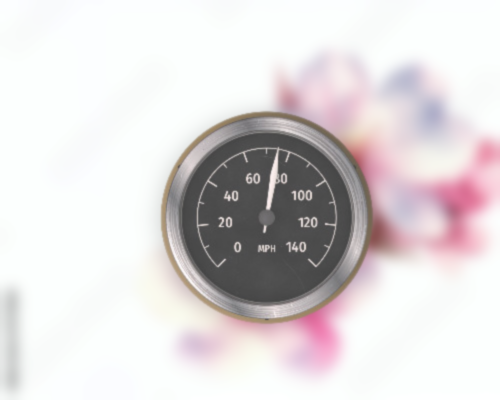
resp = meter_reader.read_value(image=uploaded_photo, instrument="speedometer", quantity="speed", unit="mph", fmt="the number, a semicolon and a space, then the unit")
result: 75; mph
